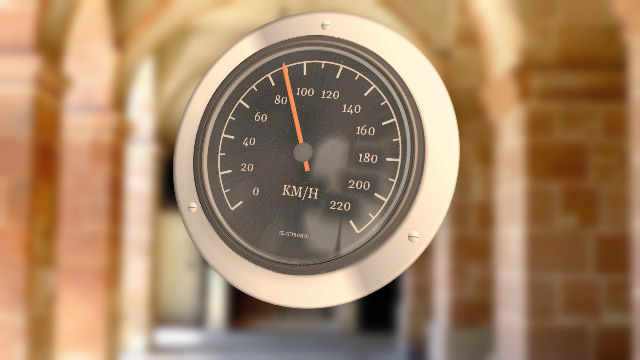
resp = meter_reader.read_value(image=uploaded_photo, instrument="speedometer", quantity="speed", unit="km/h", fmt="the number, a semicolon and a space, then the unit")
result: 90; km/h
